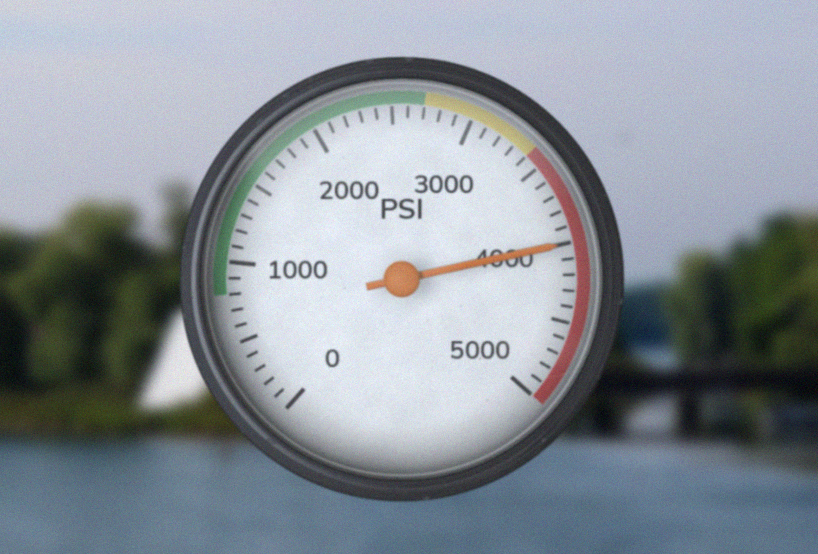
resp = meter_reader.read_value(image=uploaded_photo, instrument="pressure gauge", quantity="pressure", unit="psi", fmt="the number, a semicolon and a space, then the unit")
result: 4000; psi
